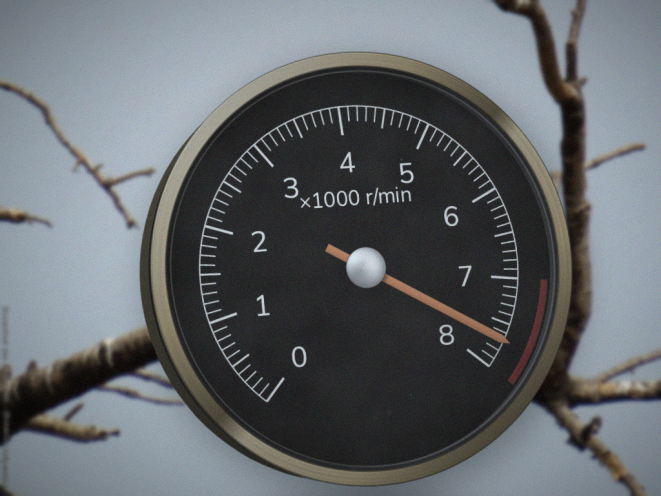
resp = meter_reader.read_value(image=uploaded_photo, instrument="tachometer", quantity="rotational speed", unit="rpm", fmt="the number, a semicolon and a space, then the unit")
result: 7700; rpm
